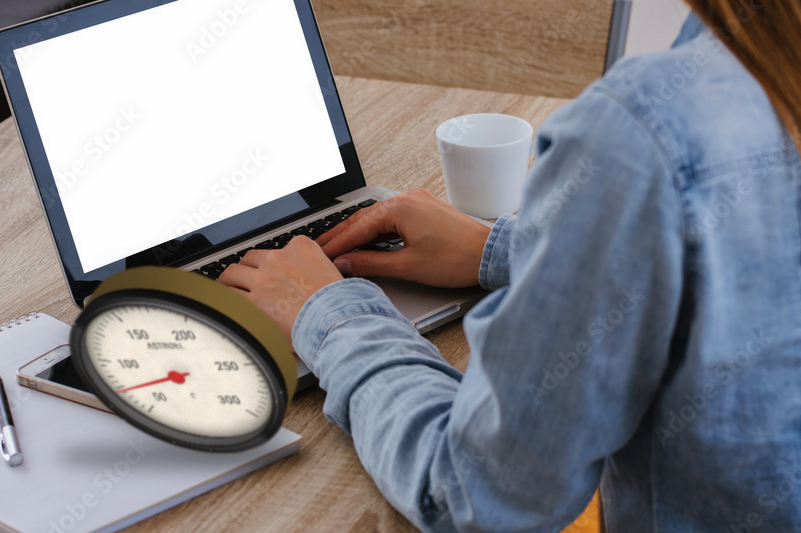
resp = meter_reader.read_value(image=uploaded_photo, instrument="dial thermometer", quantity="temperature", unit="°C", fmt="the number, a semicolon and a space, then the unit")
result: 75; °C
